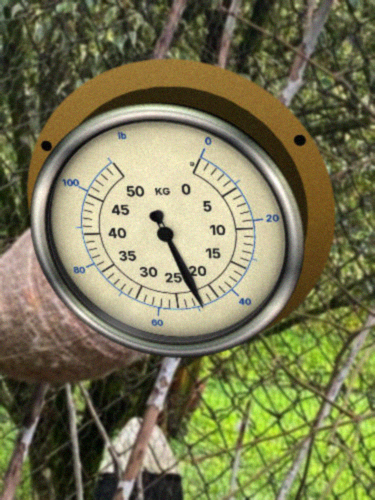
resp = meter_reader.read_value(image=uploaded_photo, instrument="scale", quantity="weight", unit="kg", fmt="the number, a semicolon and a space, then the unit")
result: 22; kg
